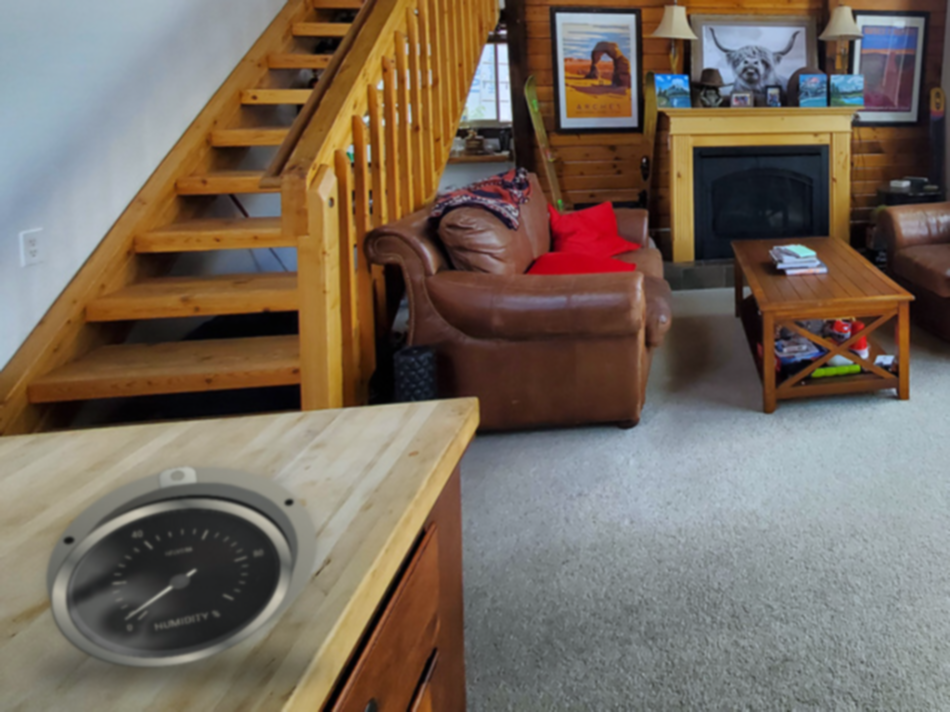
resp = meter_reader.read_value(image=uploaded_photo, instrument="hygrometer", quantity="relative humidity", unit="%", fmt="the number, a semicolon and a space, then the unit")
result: 4; %
